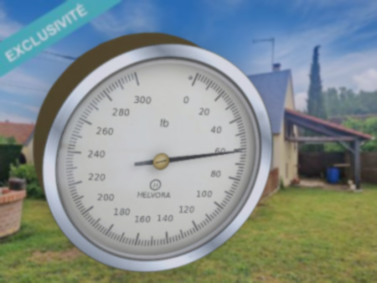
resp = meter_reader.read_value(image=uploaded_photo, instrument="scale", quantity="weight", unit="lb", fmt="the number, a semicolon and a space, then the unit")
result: 60; lb
